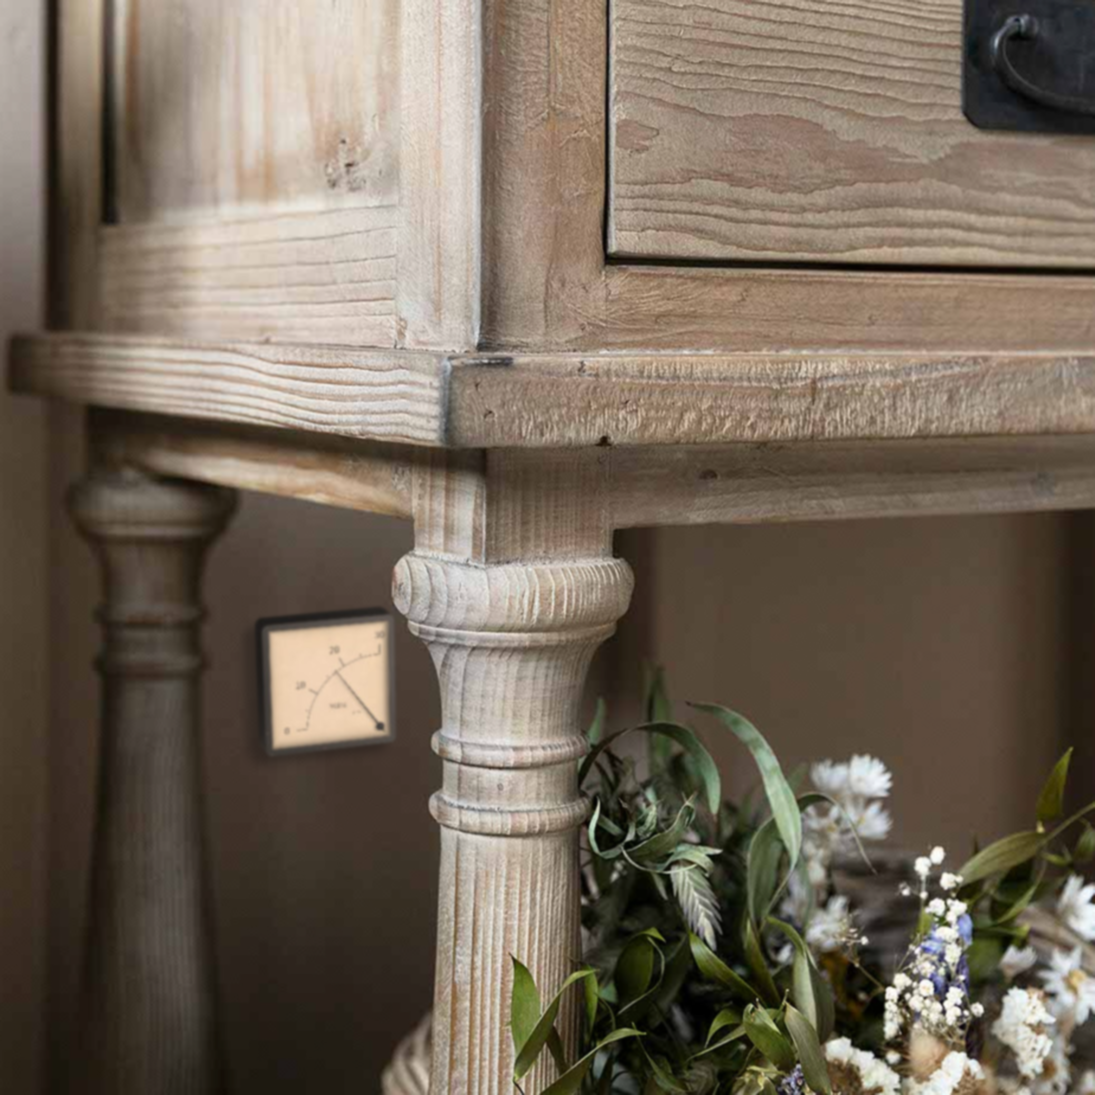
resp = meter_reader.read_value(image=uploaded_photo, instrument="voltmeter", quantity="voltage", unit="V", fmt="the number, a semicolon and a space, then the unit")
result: 17.5; V
